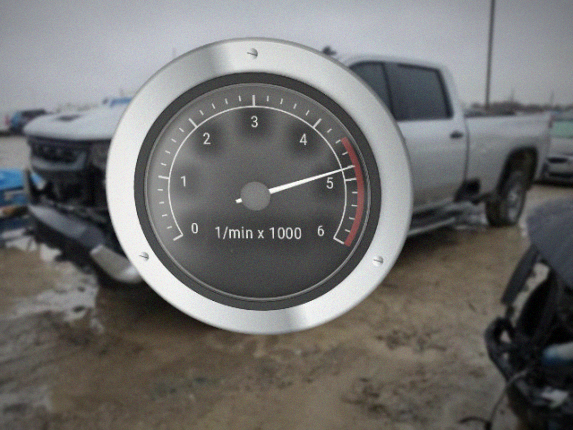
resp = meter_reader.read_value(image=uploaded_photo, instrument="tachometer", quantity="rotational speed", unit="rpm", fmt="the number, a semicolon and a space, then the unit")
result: 4800; rpm
